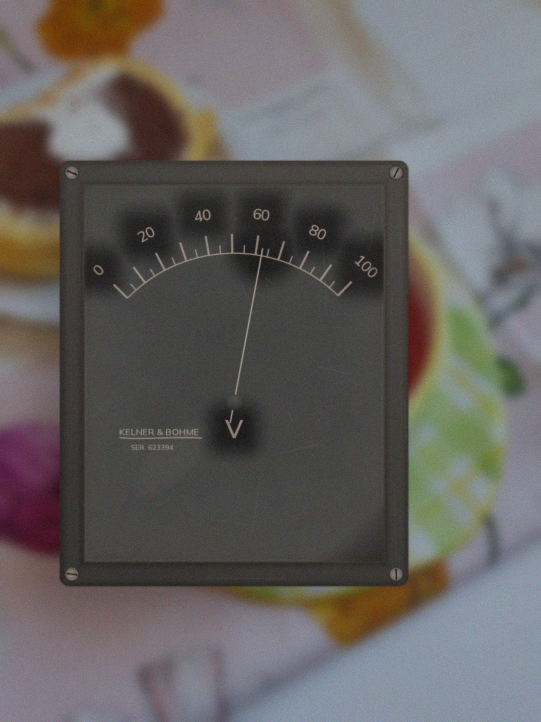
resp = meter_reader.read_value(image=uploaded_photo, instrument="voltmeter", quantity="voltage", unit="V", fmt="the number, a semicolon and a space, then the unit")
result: 62.5; V
